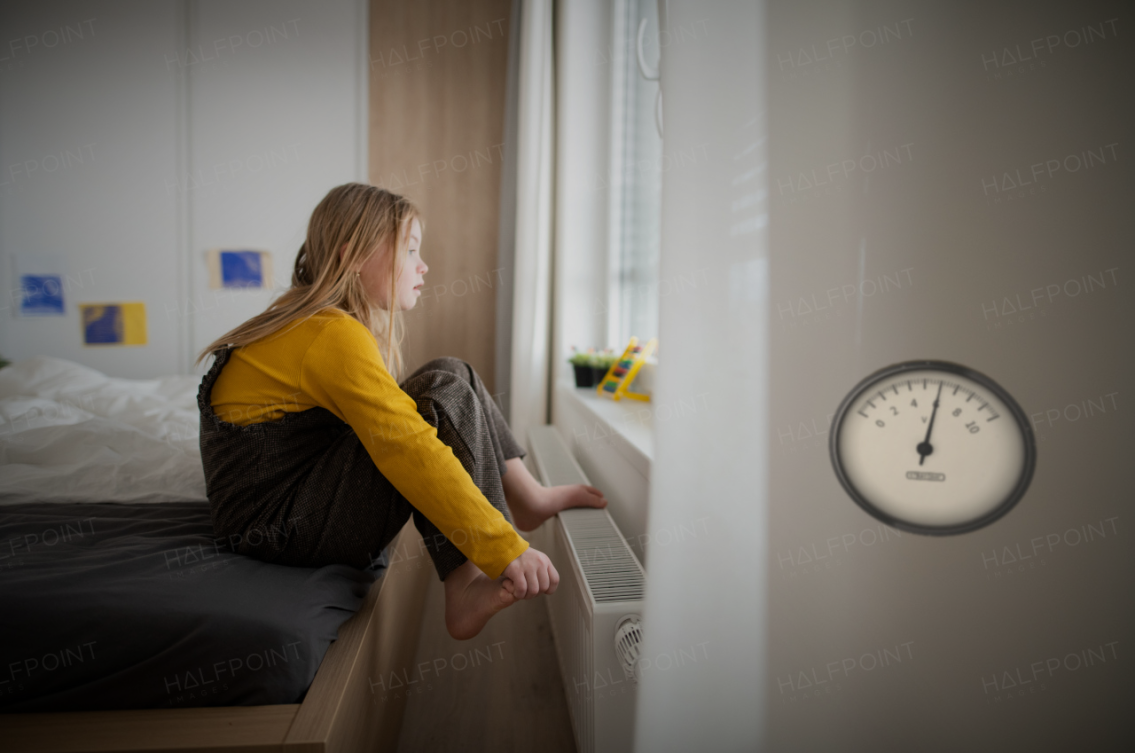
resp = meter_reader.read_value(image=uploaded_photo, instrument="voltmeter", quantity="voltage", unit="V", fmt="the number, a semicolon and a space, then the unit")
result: 6; V
